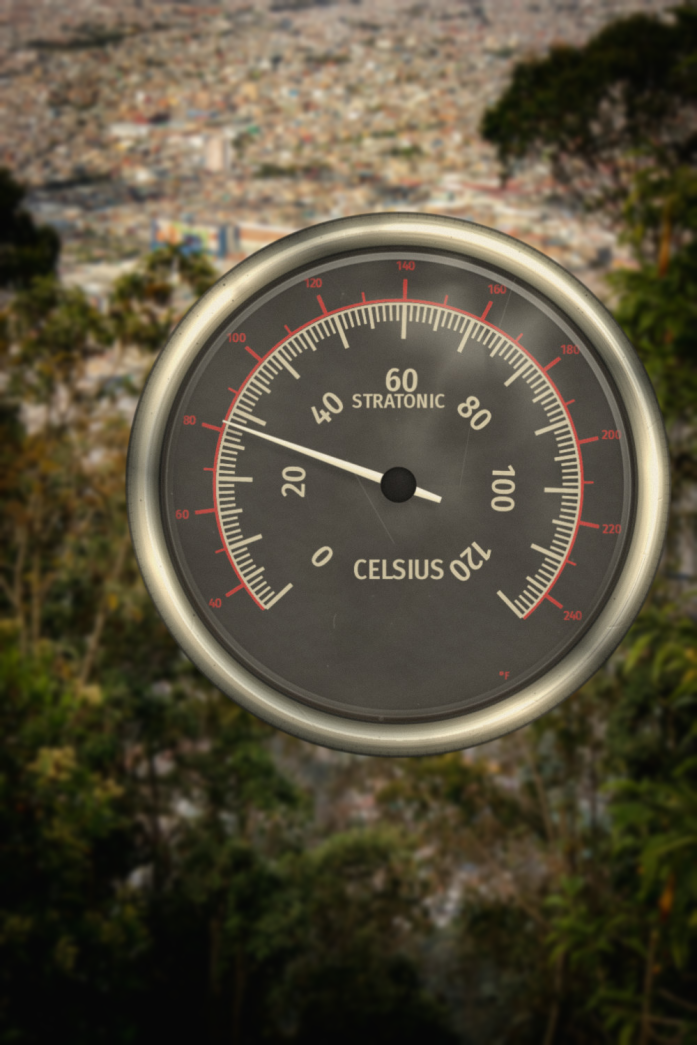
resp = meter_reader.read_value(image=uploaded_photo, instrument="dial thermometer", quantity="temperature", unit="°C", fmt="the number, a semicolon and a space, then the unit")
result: 28; °C
